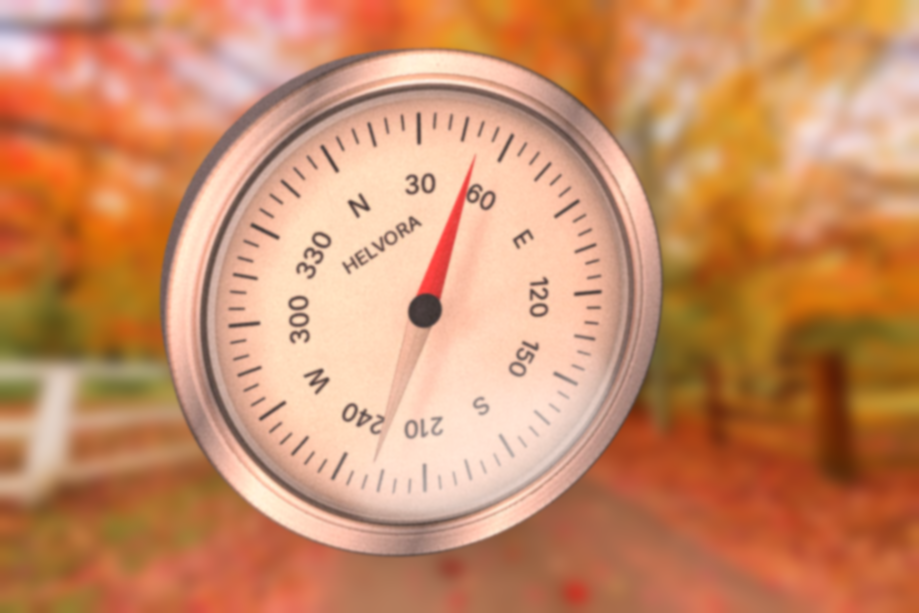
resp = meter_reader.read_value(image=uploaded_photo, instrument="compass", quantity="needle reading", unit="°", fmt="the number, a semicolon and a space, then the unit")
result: 50; °
